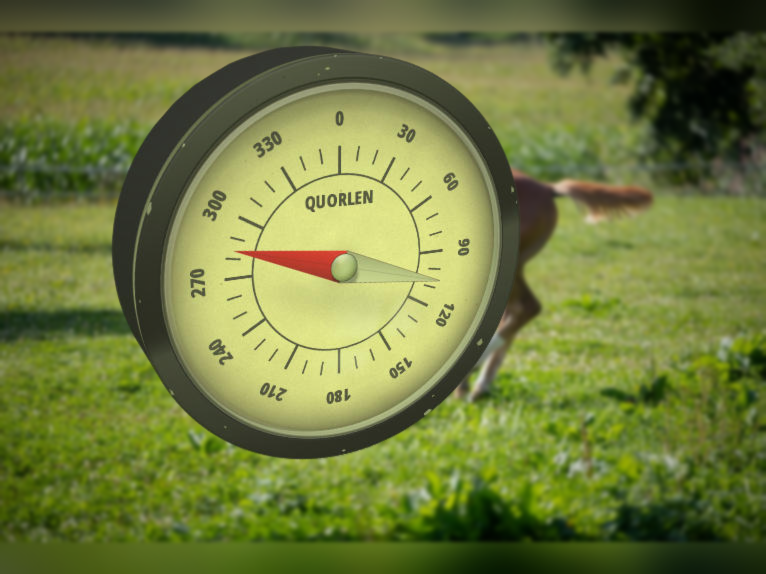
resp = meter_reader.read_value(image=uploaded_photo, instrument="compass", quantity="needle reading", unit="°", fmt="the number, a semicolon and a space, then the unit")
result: 285; °
